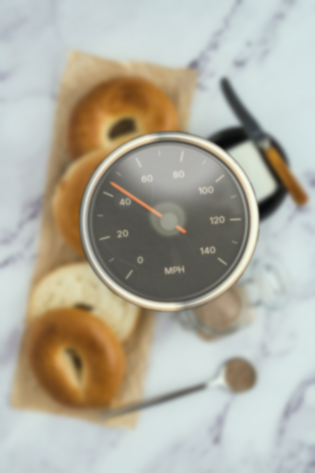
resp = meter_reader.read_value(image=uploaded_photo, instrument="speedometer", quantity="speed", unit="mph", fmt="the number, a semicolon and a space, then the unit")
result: 45; mph
